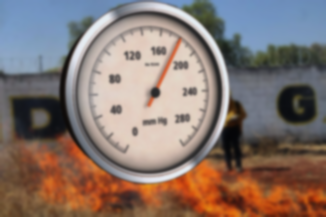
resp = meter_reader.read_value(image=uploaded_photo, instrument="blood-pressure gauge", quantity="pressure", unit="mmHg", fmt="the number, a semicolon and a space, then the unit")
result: 180; mmHg
